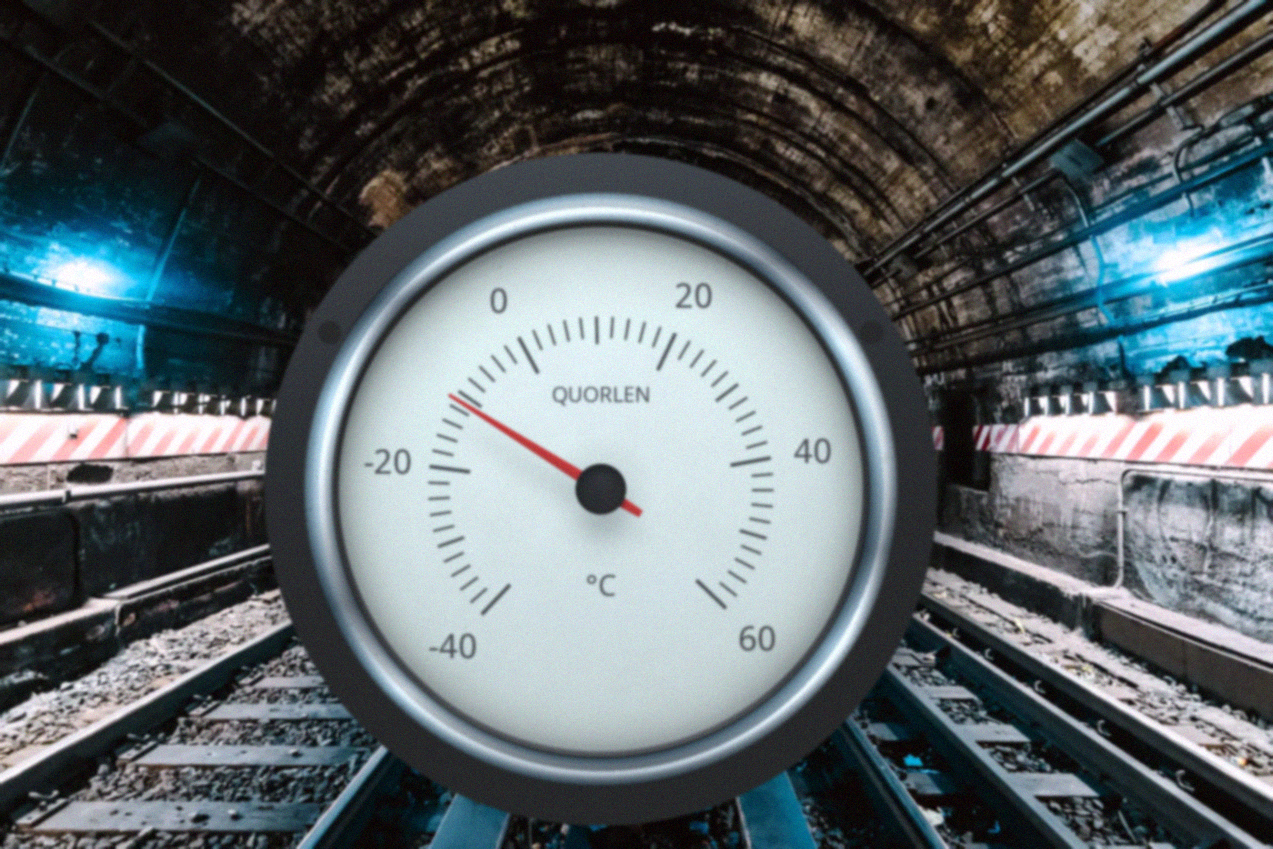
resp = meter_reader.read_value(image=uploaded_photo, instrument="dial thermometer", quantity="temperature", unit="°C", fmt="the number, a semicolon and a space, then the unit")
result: -11; °C
